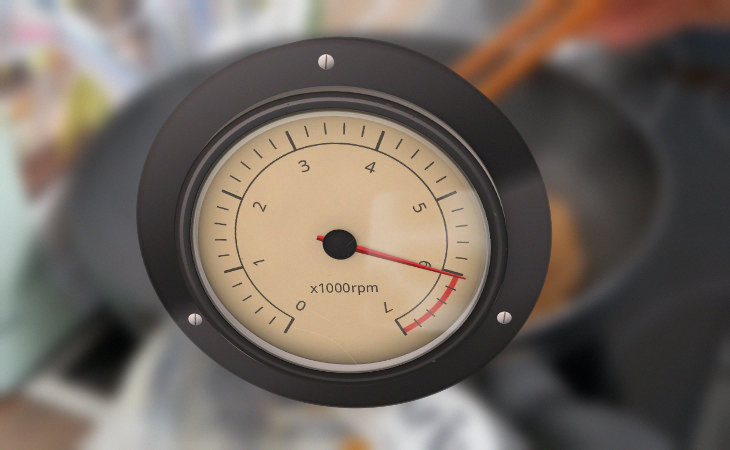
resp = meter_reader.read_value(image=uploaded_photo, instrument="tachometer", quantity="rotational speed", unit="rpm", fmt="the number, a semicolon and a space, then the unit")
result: 6000; rpm
